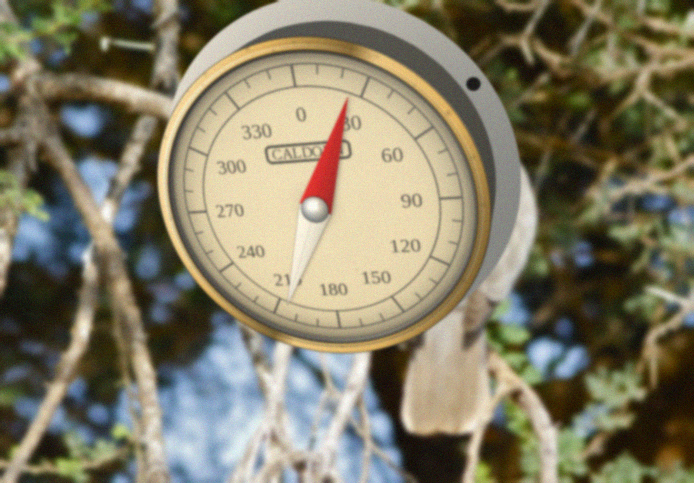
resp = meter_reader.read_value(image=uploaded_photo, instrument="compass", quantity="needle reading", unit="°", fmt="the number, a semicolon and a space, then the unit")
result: 25; °
